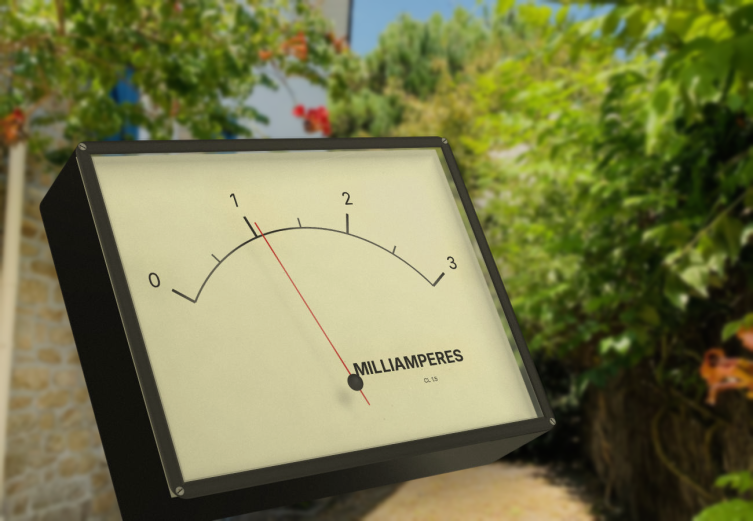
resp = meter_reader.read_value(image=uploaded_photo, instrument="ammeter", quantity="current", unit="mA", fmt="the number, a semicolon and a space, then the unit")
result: 1; mA
